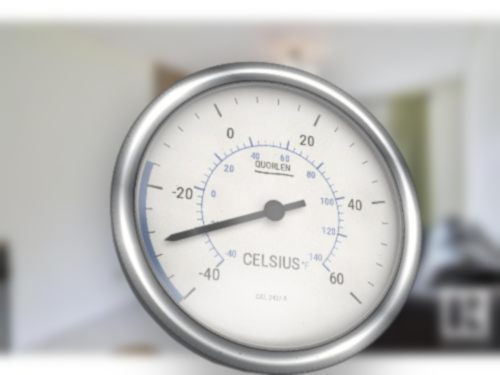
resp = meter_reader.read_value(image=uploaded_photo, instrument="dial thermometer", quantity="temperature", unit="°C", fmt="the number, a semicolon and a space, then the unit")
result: -30; °C
